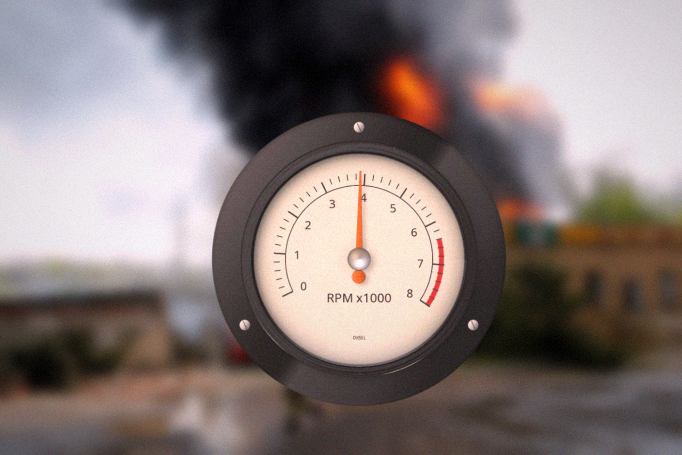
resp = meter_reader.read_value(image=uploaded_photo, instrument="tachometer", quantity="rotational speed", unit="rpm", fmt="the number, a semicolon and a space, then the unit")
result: 3900; rpm
